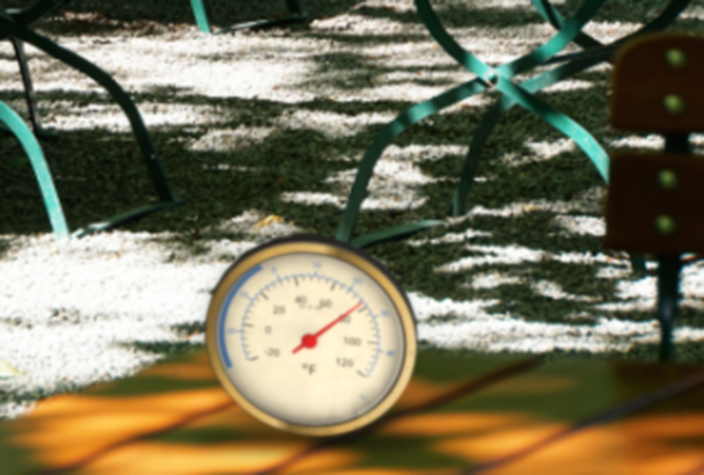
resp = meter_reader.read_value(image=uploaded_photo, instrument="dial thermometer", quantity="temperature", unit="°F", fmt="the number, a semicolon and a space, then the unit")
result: 76; °F
